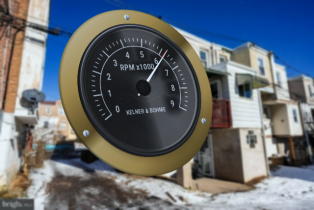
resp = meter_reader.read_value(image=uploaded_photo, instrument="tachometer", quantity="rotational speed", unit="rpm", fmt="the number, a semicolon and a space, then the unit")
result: 6200; rpm
